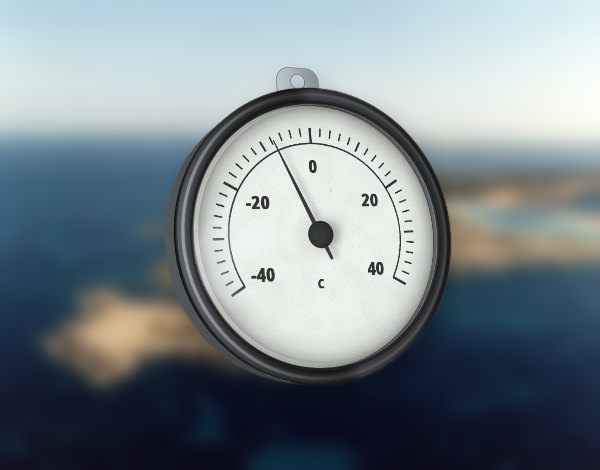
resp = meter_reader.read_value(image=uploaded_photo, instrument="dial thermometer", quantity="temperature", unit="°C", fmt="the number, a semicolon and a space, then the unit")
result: -8; °C
